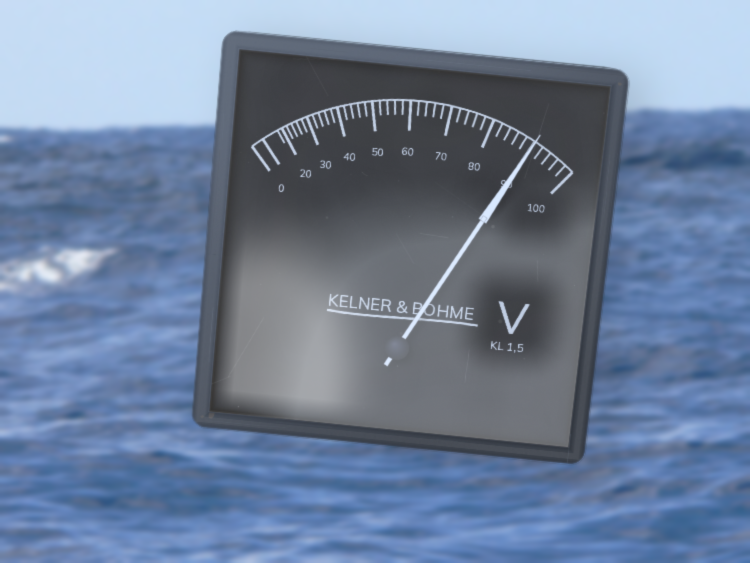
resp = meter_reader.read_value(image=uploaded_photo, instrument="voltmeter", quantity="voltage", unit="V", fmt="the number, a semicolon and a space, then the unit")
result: 90; V
